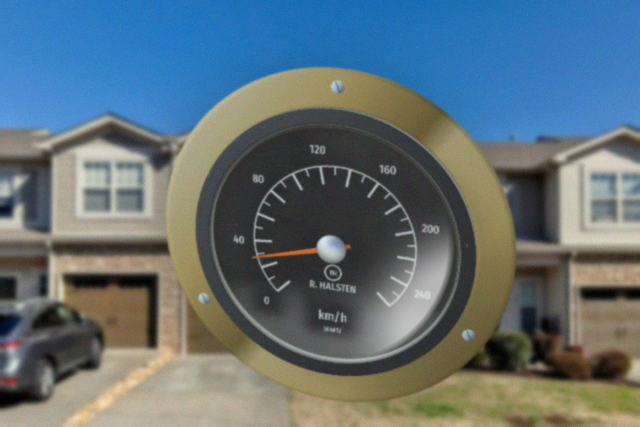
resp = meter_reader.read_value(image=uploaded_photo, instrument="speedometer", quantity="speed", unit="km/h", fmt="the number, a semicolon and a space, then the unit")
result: 30; km/h
